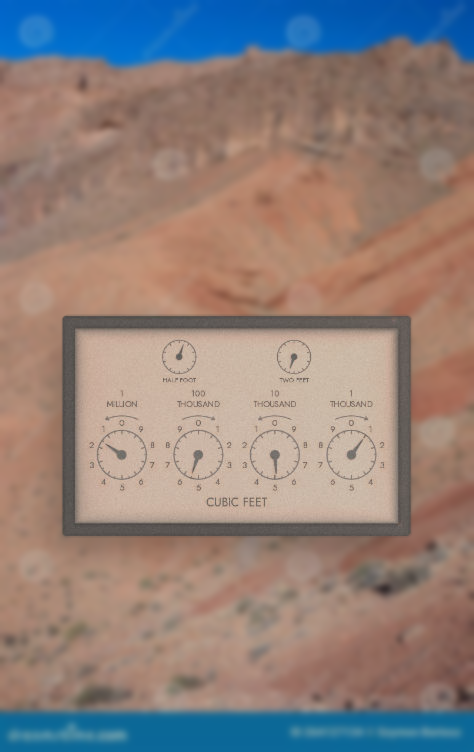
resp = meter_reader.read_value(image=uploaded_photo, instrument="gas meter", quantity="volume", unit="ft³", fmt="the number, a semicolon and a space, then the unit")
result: 155100; ft³
